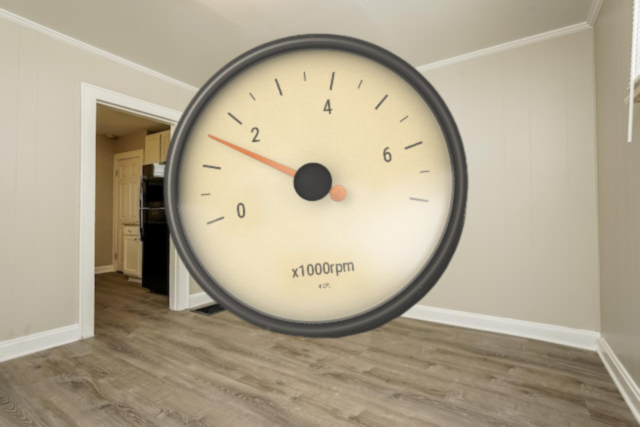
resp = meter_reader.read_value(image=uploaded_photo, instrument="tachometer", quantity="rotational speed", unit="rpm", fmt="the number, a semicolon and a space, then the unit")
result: 1500; rpm
